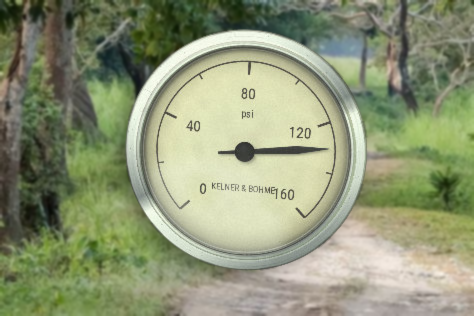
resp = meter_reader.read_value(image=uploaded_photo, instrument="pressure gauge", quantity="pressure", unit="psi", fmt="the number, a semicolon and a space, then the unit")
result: 130; psi
